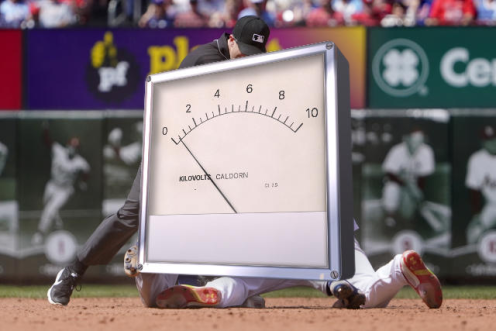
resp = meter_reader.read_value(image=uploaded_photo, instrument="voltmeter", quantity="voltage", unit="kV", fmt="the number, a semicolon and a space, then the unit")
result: 0.5; kV
